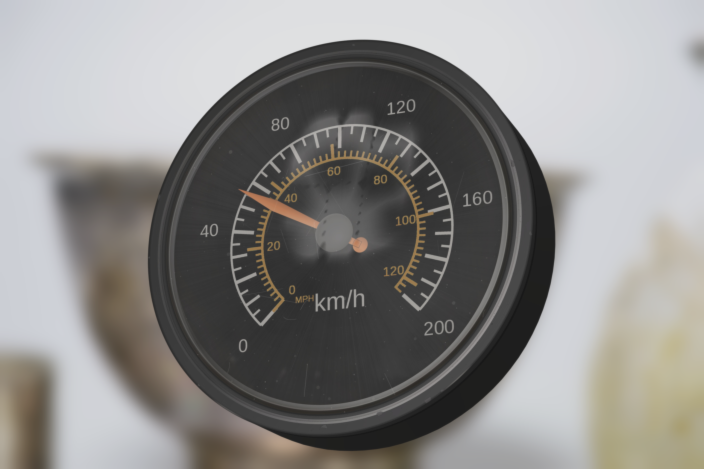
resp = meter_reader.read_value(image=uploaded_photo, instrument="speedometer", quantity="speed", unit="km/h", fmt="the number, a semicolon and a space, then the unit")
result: 55; km/h
